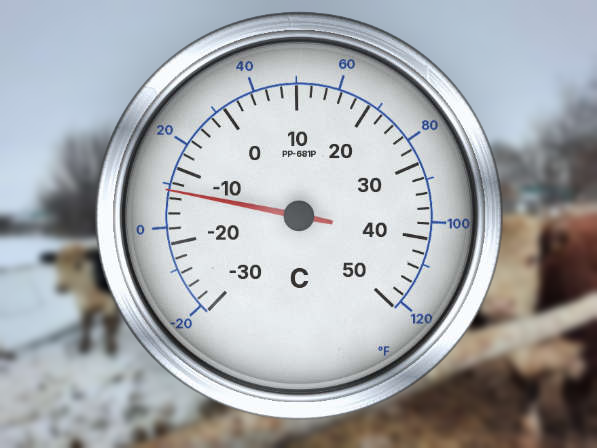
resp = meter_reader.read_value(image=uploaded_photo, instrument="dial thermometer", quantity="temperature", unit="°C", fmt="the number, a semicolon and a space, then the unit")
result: -13; °C
